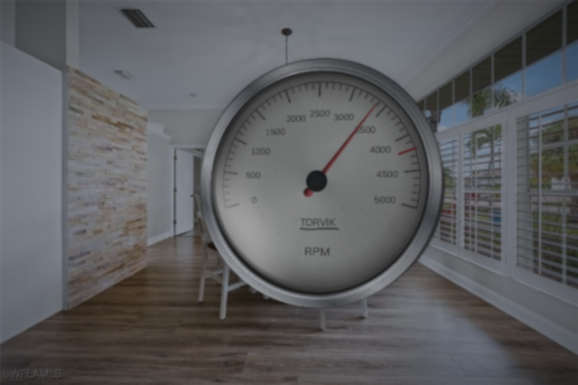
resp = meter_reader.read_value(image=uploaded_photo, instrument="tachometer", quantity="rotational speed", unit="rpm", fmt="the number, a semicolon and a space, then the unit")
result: 3400; rpm
